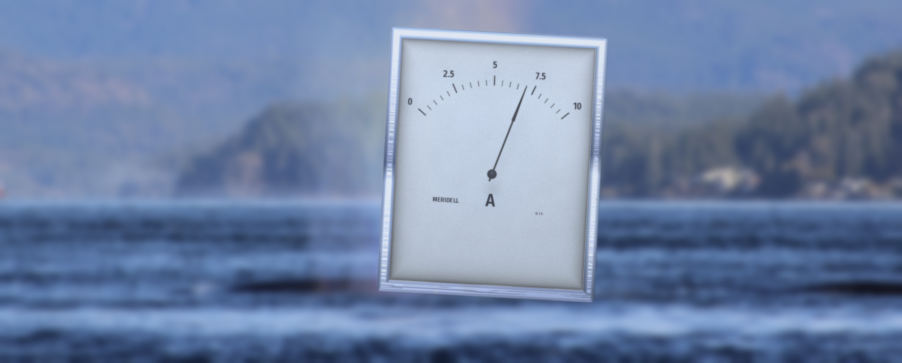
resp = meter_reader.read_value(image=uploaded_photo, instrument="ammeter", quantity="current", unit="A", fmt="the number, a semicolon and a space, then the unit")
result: 7; A
